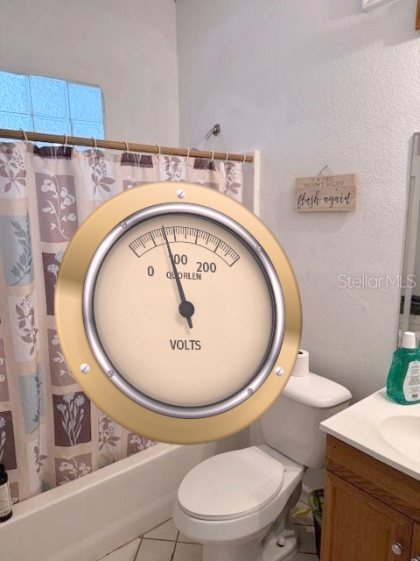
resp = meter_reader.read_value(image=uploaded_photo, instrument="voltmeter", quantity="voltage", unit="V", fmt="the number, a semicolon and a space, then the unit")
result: 75; V
